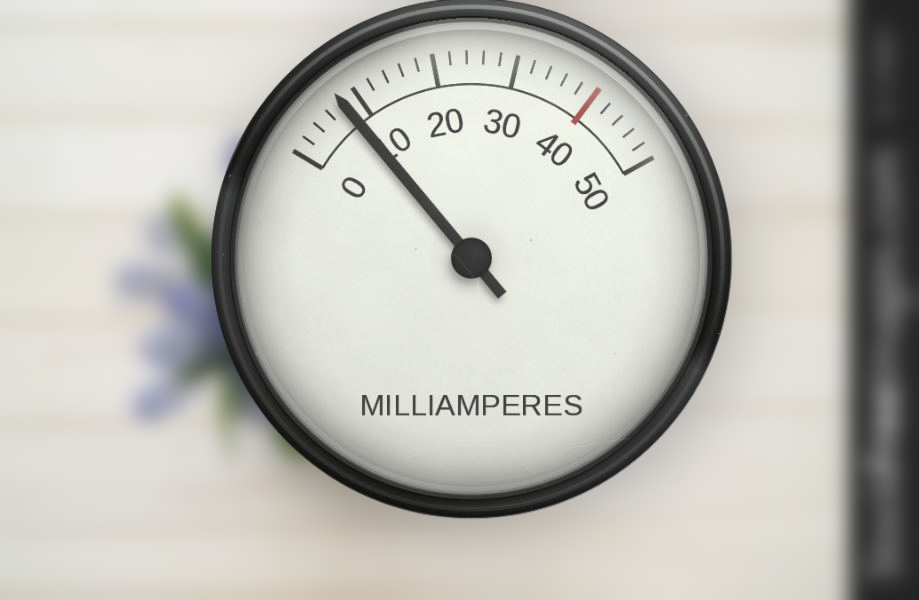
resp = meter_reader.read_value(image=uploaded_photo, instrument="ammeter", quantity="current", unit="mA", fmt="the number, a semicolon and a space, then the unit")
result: 8; mA
